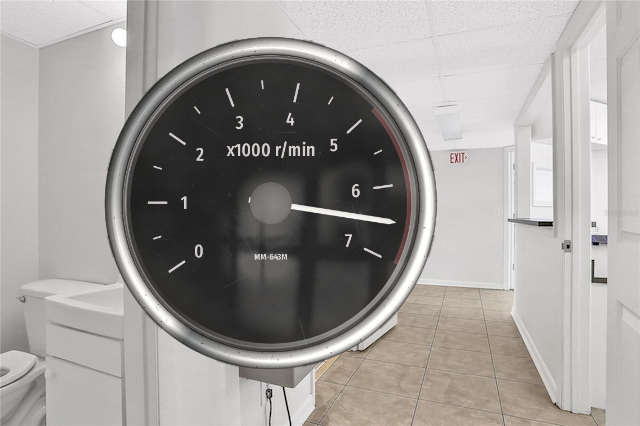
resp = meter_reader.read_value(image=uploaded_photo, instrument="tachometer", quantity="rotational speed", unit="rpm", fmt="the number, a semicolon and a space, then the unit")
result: 6500; rpm
